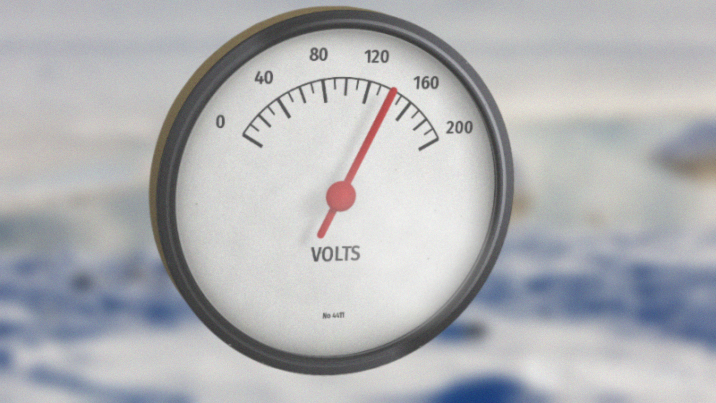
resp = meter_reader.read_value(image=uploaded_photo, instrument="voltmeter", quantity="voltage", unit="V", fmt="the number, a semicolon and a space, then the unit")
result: 140; V
